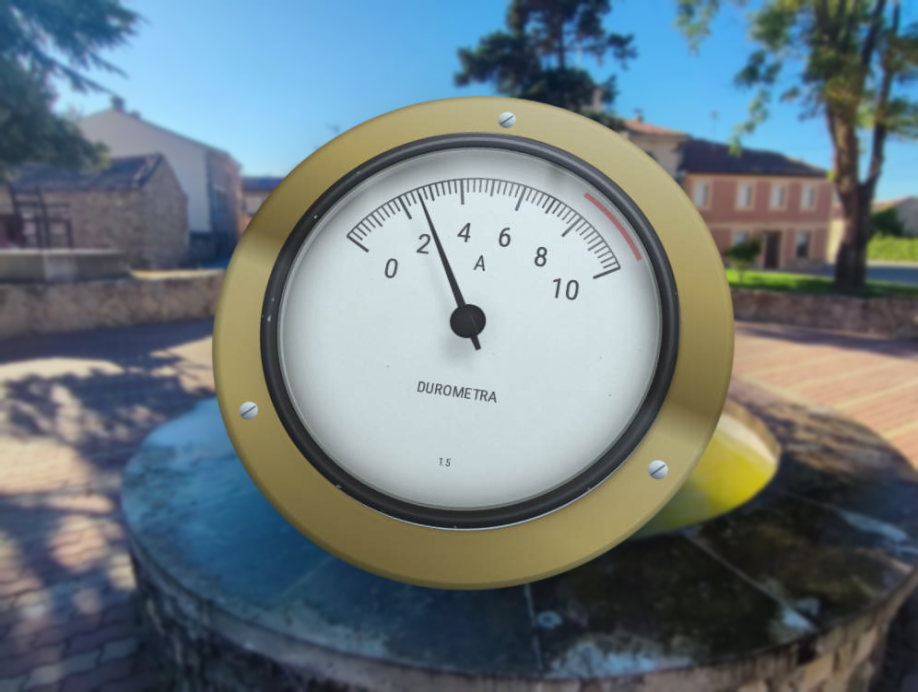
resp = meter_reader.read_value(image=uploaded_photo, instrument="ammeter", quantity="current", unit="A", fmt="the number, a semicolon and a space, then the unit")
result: 2.6; A
